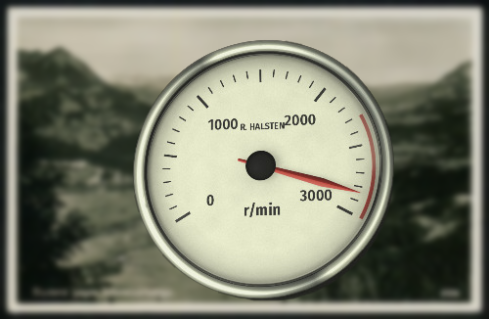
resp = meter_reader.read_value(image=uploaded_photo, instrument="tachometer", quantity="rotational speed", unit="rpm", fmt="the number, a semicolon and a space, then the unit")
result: 2850; rpm
